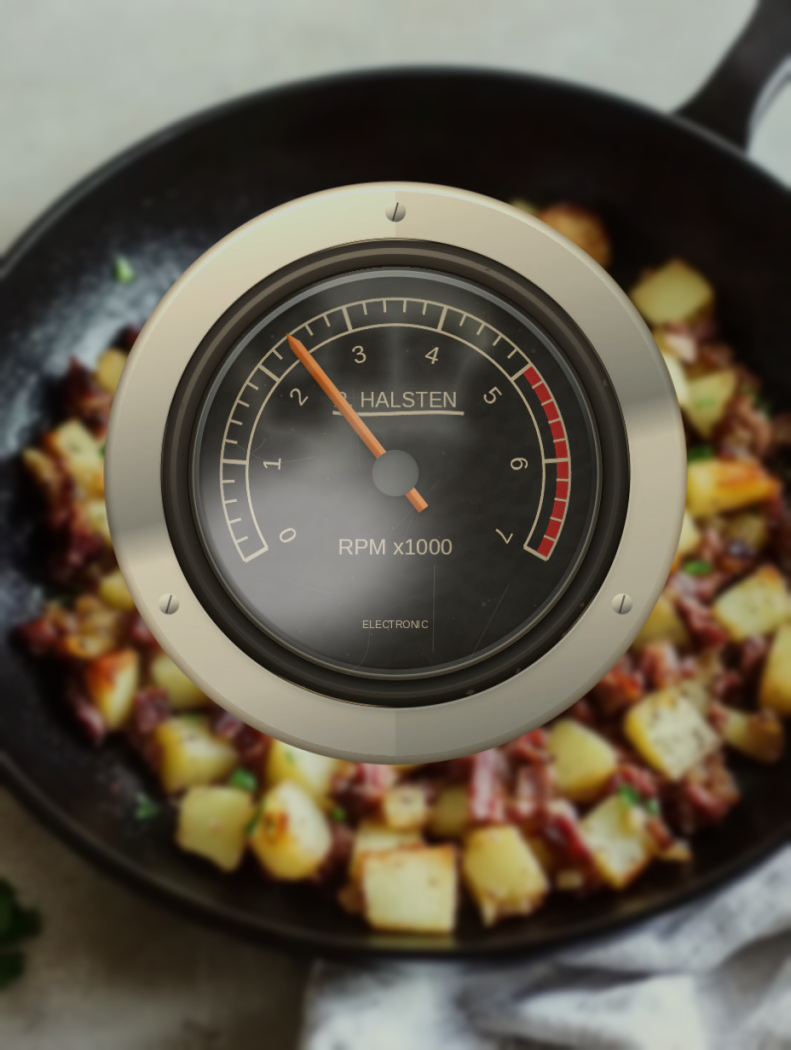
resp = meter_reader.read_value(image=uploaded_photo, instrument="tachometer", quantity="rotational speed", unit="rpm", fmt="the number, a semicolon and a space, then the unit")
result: 2400; rpm
